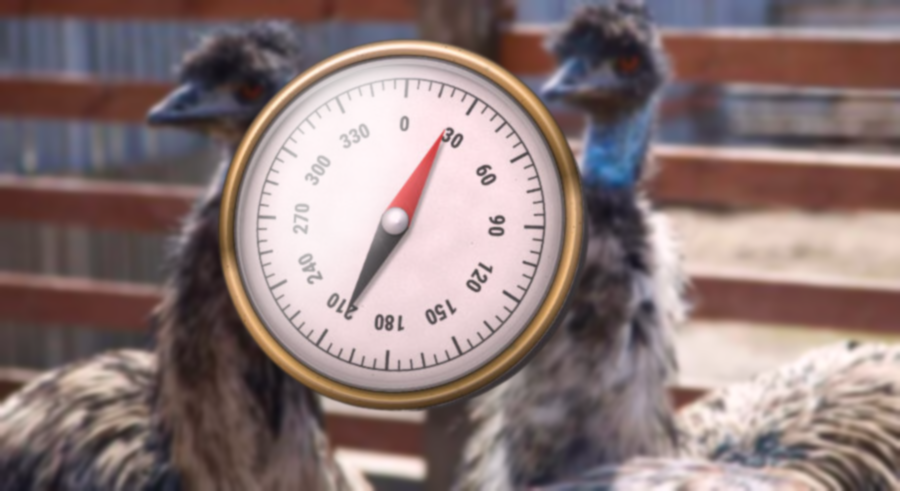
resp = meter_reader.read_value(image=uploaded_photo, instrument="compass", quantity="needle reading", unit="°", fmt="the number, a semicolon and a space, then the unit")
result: 25; °
